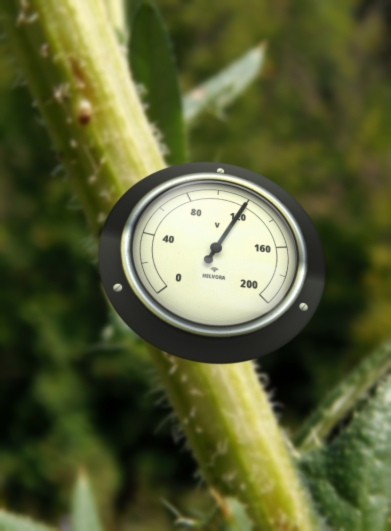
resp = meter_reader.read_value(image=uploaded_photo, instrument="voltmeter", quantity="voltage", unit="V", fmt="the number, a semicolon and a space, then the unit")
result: 120; V
